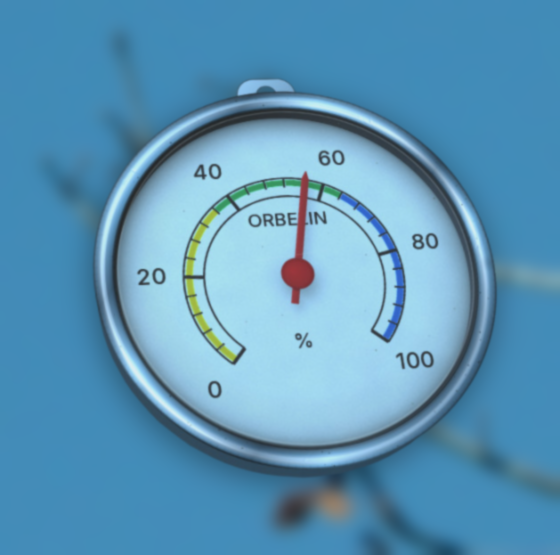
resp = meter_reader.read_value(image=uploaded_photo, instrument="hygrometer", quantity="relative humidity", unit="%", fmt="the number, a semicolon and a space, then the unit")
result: 56; %
